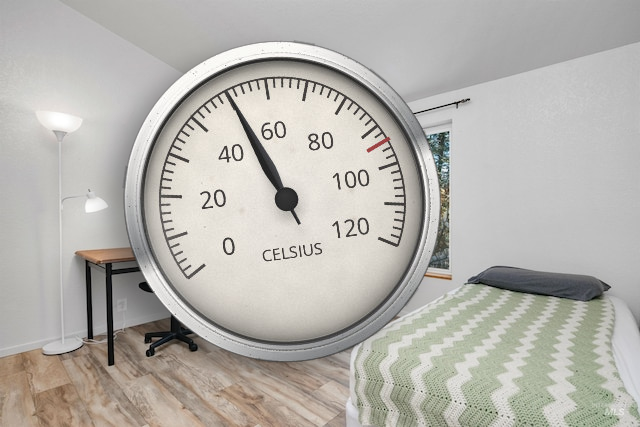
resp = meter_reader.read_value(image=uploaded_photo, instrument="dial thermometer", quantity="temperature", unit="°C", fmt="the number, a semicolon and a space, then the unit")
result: 50; °C
